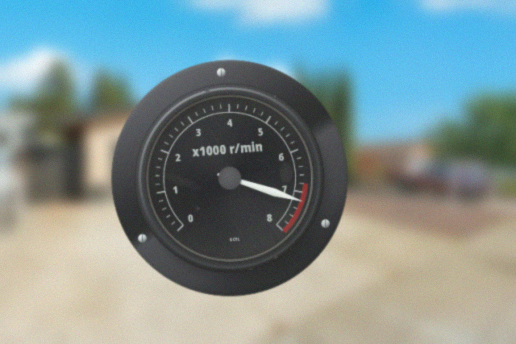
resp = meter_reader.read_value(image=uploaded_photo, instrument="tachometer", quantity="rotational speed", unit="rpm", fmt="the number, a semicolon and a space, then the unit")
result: 7200; rpm
